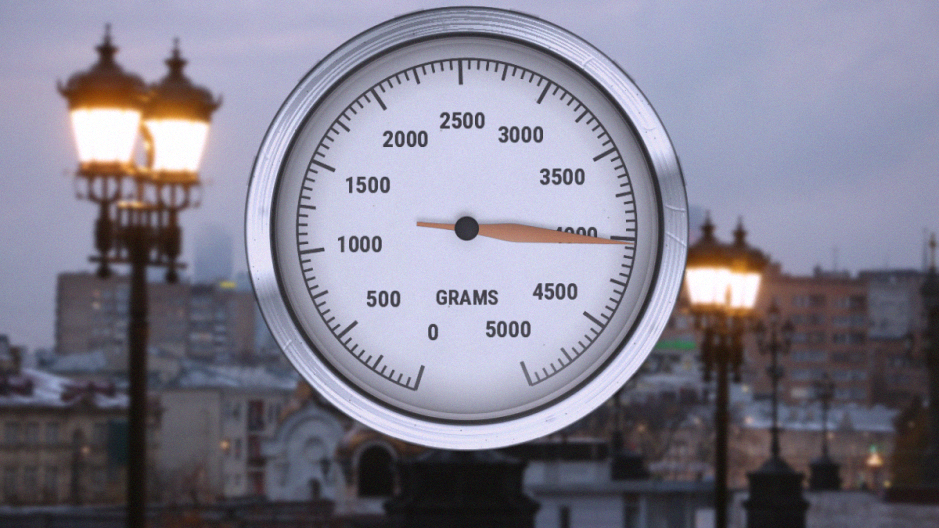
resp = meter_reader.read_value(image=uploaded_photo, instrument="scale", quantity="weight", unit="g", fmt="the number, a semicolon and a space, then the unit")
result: 4025; g
